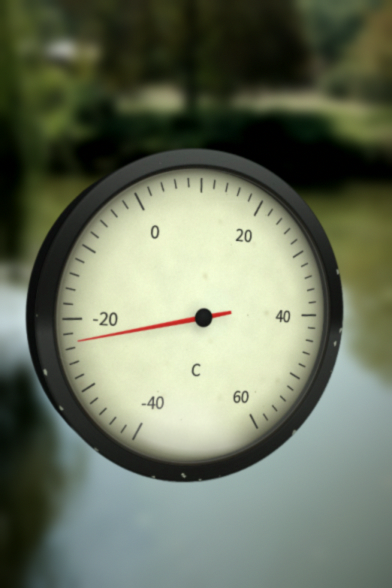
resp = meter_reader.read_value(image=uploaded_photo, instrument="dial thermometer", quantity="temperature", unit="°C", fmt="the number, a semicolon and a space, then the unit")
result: -23; °C
